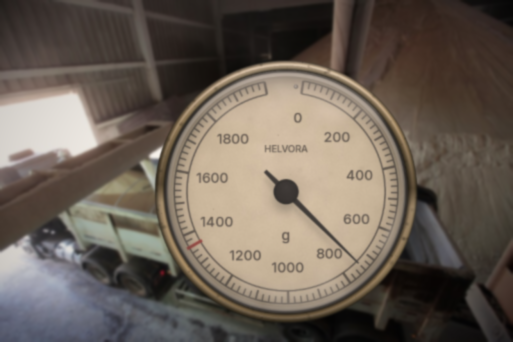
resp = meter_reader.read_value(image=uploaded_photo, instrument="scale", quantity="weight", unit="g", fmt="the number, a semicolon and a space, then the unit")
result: 740; g
